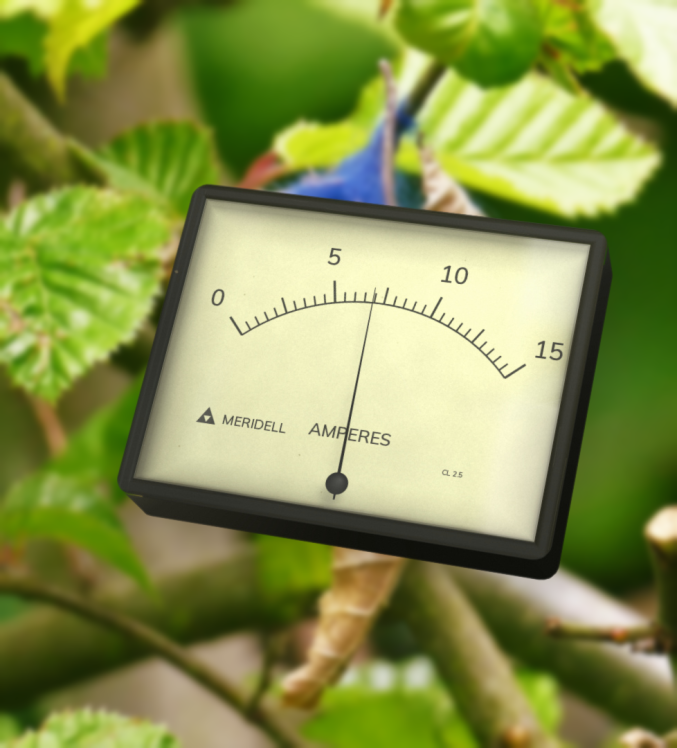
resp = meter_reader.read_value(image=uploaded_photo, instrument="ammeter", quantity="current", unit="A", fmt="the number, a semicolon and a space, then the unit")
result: 7; A
